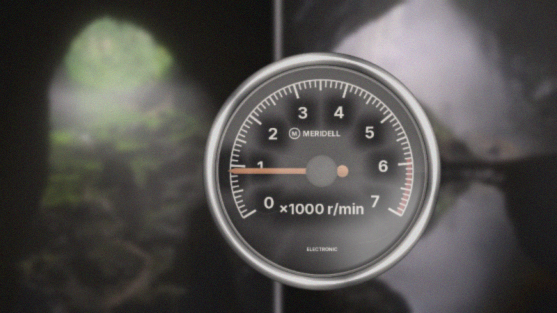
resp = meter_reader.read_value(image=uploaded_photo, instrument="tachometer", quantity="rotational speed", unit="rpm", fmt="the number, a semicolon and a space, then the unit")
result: 900; rpm
